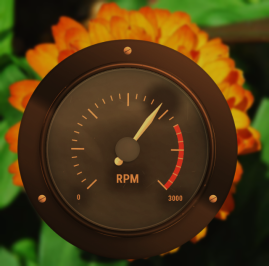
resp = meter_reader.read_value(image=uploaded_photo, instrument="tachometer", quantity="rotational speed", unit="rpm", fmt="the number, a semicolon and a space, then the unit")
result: 1900; rpm
